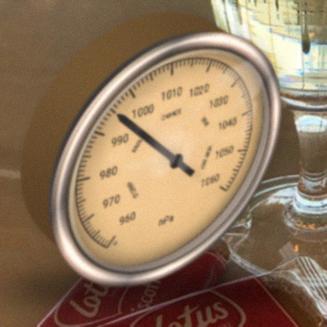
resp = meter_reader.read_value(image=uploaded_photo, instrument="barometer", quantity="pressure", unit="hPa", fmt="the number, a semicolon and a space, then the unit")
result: 995; hPa
